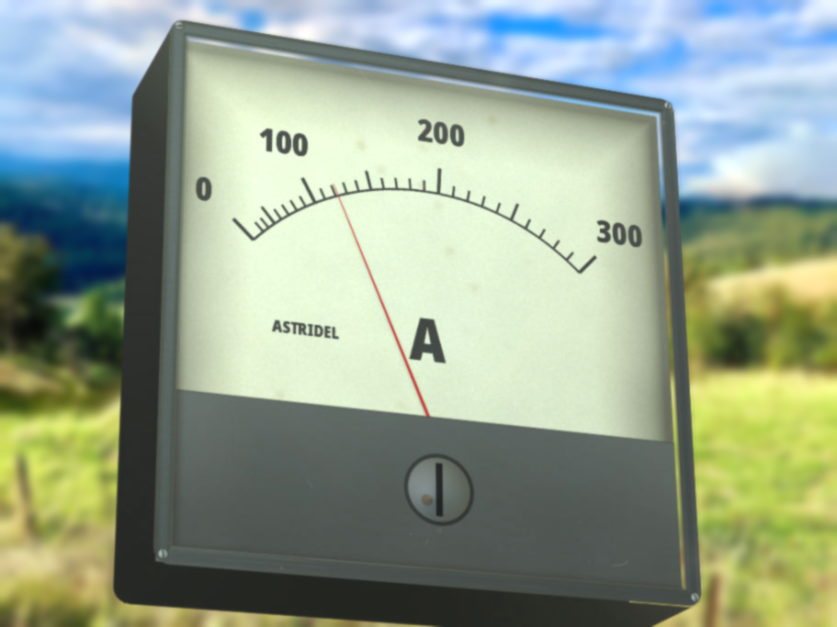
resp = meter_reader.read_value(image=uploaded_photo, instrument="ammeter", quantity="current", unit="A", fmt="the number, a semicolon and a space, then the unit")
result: 120; A
